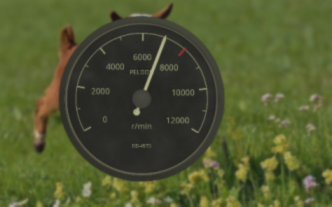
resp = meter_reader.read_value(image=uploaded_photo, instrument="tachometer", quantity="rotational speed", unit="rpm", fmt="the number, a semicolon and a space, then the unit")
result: 7000; rpm
